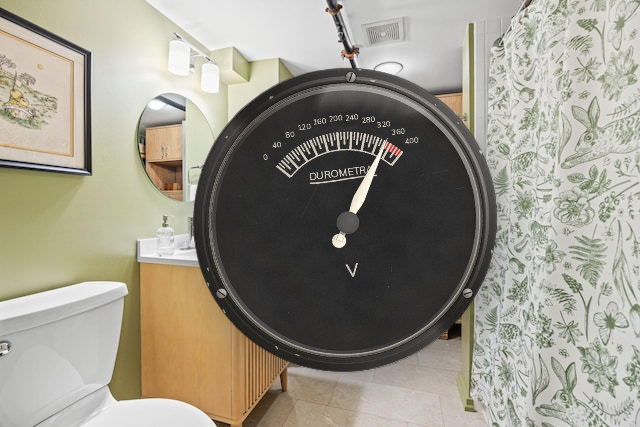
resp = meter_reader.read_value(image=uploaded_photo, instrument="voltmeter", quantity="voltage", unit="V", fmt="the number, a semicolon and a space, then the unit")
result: 340; V
